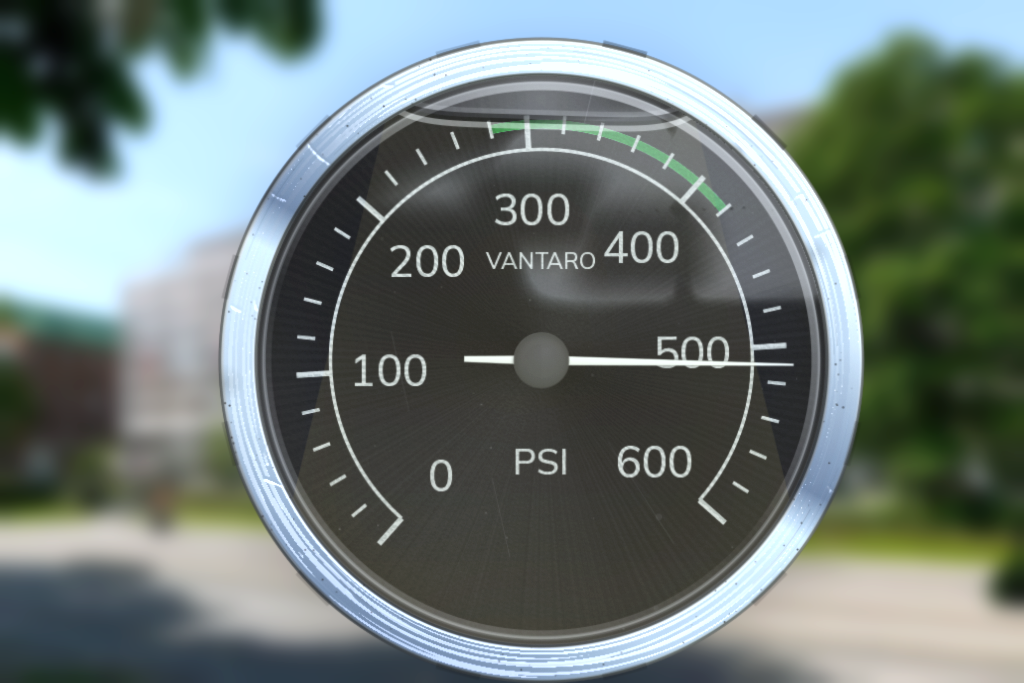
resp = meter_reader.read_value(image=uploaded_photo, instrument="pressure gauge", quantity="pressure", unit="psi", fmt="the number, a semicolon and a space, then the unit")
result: 510; psi
